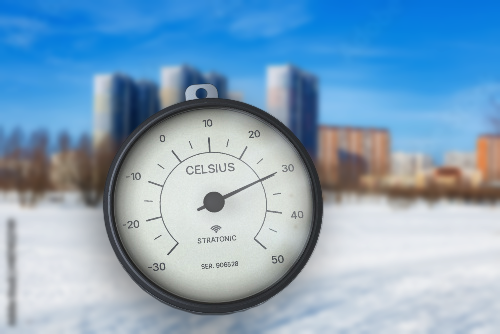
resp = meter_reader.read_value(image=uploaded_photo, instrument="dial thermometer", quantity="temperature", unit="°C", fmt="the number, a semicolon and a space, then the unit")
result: 30; °C
